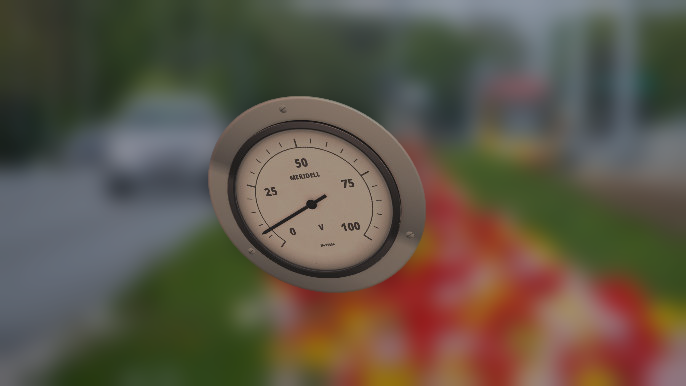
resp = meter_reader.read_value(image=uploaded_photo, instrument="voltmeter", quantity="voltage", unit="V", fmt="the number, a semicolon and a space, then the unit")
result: 7.5; V
